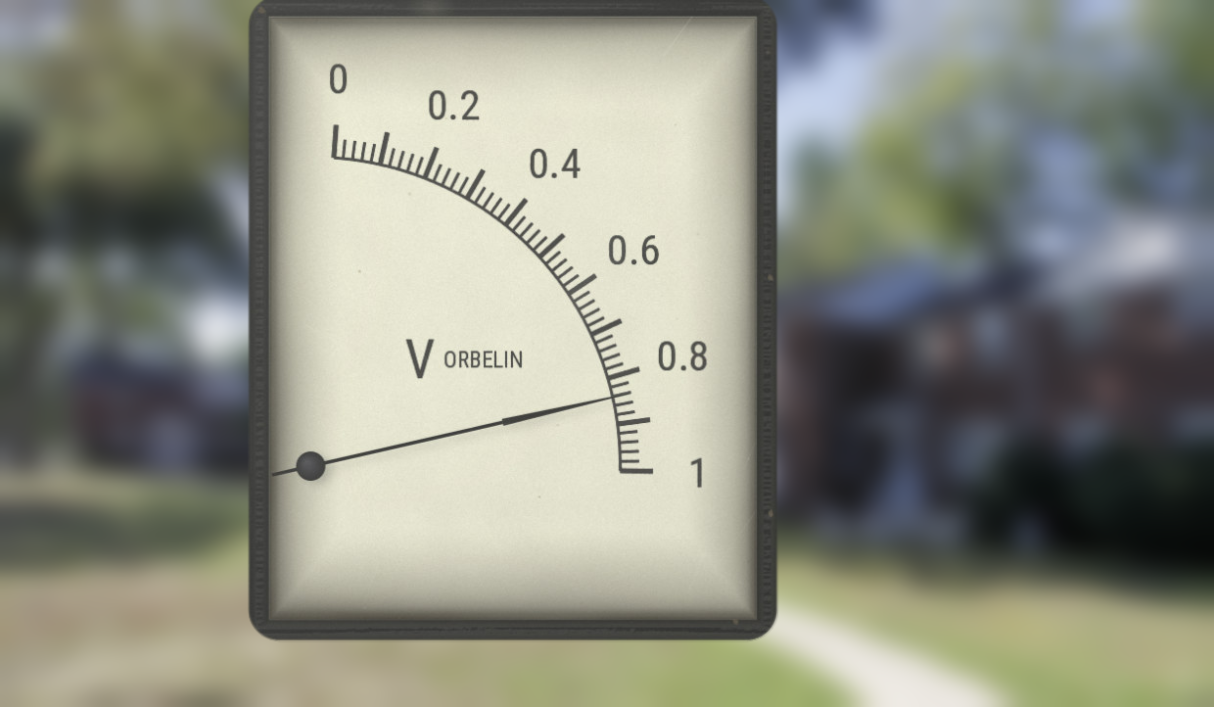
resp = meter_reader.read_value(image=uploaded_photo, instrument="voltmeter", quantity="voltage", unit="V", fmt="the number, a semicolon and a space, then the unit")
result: 0.84; V
